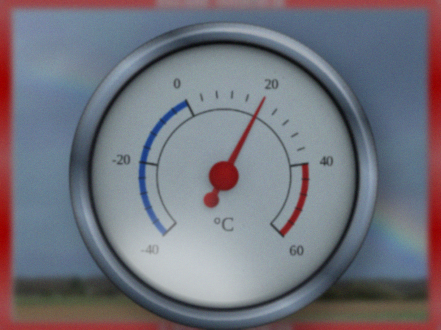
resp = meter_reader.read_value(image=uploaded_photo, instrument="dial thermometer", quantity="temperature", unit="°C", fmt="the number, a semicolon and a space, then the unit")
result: 20; °C
